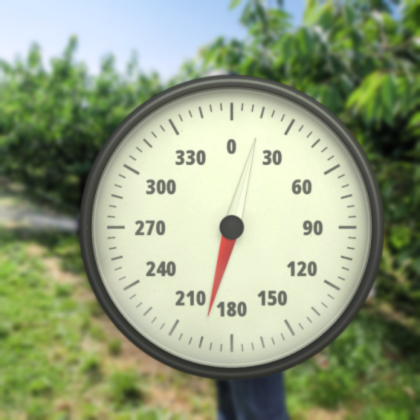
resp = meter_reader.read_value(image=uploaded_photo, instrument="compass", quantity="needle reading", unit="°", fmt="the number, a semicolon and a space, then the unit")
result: 195; °
